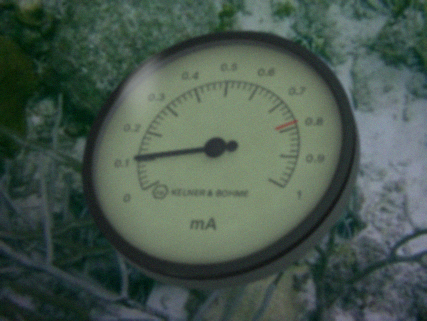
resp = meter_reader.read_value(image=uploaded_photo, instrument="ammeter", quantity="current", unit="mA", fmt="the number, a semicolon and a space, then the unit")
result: 0.1; mA
